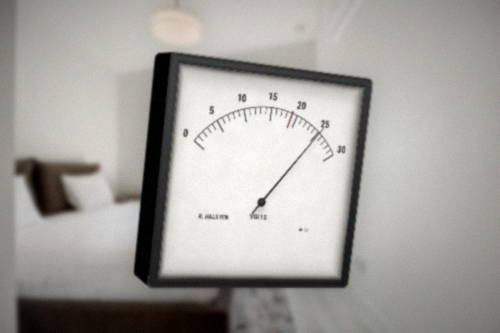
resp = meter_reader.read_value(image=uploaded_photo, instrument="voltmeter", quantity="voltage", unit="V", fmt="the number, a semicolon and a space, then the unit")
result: 25; V
